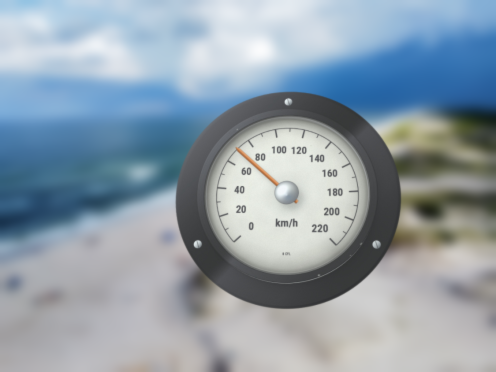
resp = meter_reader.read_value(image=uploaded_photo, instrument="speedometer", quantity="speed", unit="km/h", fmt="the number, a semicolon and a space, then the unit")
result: 70; km/h
